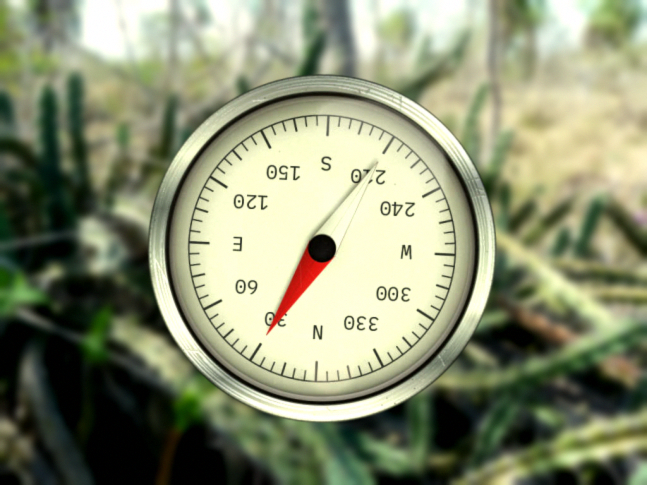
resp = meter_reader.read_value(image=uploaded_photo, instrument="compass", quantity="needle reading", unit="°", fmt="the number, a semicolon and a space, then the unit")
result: 30; °
